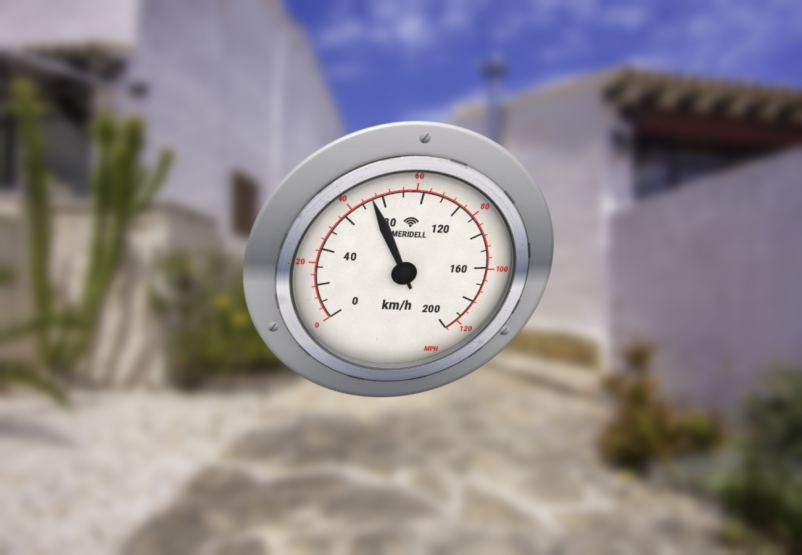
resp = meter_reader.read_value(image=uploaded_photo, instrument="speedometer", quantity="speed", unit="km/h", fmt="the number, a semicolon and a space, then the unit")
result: 75; km/h
